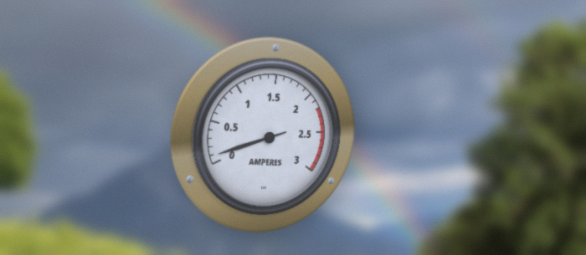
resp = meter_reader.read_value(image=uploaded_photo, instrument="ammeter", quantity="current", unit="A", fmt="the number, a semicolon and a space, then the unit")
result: 0.1; A
